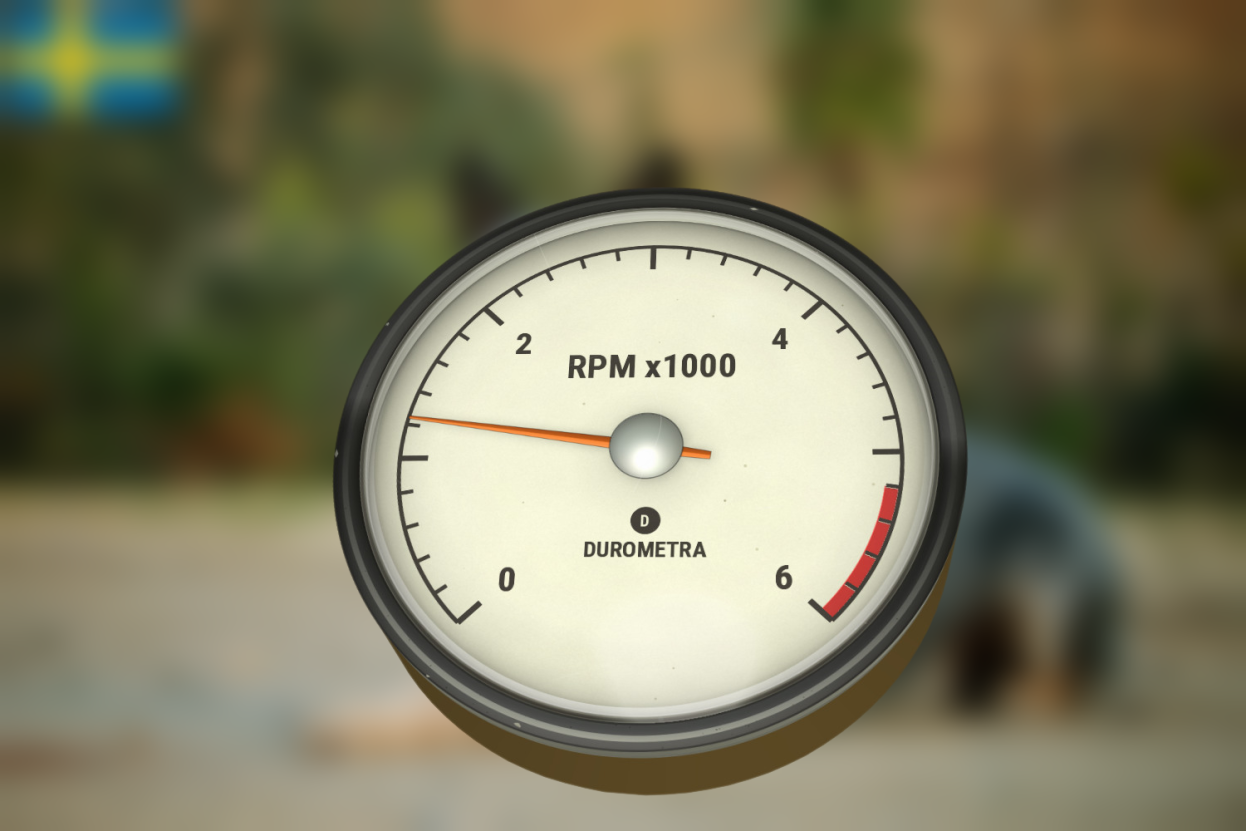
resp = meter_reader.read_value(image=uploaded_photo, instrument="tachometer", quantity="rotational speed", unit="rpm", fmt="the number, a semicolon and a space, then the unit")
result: 1200; rpm
